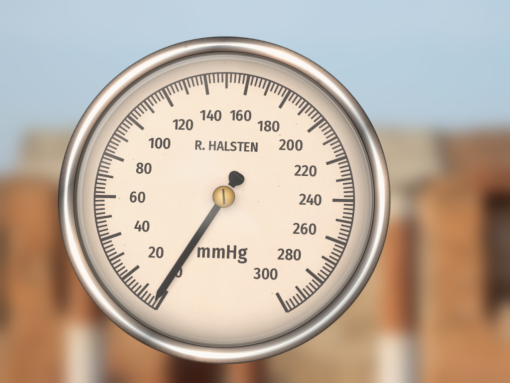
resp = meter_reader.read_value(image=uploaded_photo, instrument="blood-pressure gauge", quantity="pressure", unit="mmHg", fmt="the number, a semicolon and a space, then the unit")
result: 2; mmHg
